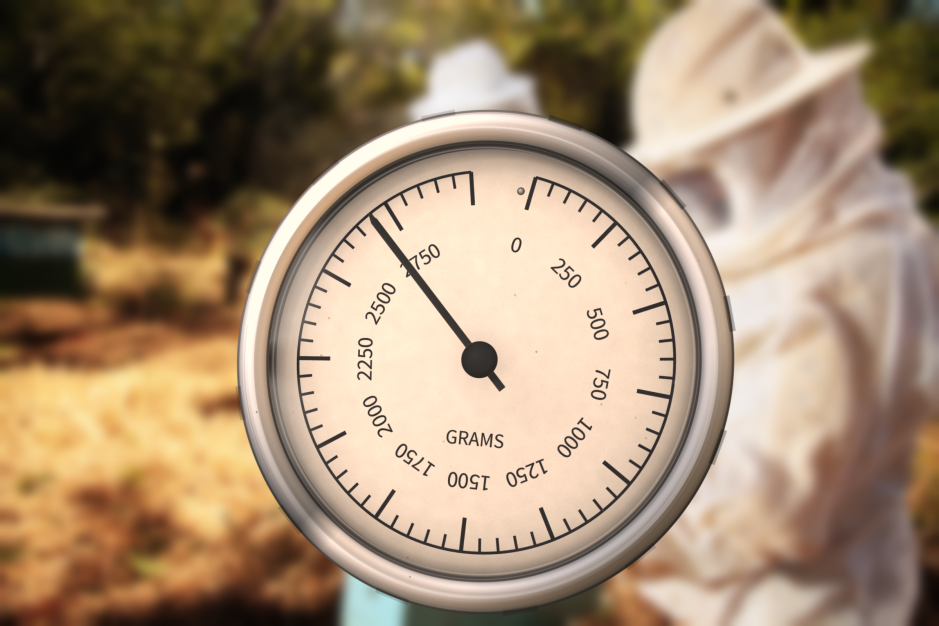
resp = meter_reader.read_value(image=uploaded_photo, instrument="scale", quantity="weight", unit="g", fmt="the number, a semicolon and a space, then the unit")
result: 2700; g
